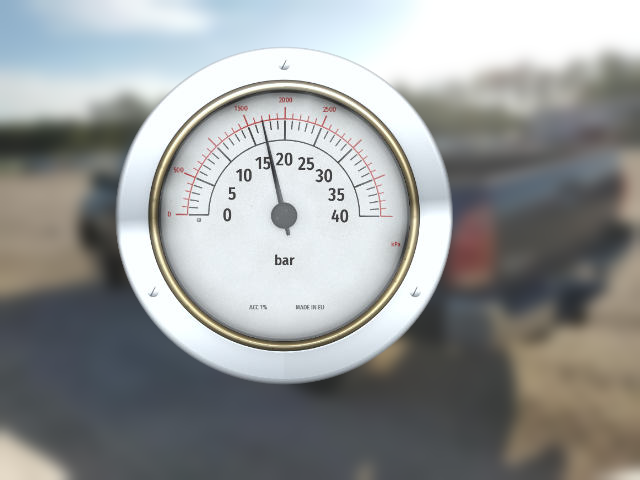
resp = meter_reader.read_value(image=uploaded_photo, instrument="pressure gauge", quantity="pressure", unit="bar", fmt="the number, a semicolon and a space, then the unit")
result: 17; bar
